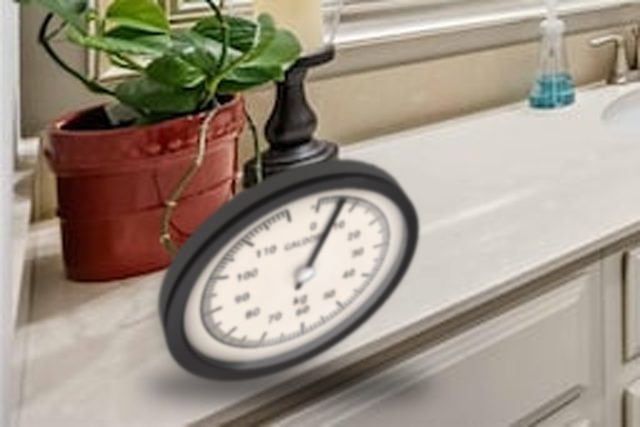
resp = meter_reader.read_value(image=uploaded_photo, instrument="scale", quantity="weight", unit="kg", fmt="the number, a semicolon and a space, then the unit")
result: 5; kg
